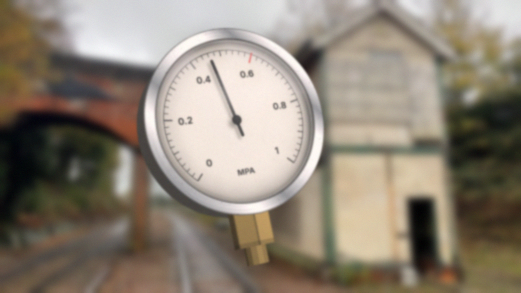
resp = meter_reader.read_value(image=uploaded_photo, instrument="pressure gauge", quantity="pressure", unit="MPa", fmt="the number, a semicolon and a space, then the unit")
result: 0.46; MPa
